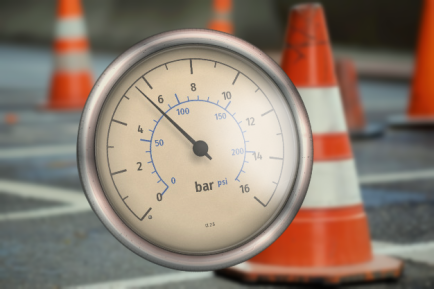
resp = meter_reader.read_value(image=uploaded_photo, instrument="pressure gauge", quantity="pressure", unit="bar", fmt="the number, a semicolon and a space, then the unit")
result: 5.5; bar
